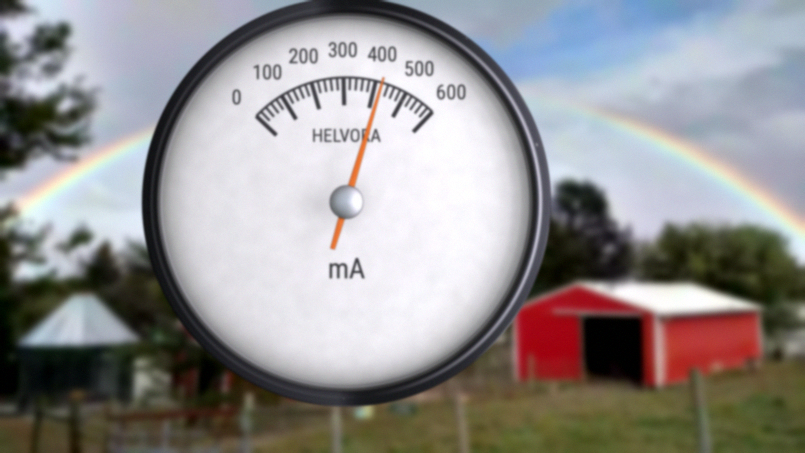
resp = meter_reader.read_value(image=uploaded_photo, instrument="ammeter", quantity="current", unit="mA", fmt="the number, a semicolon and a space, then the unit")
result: 420; mA
